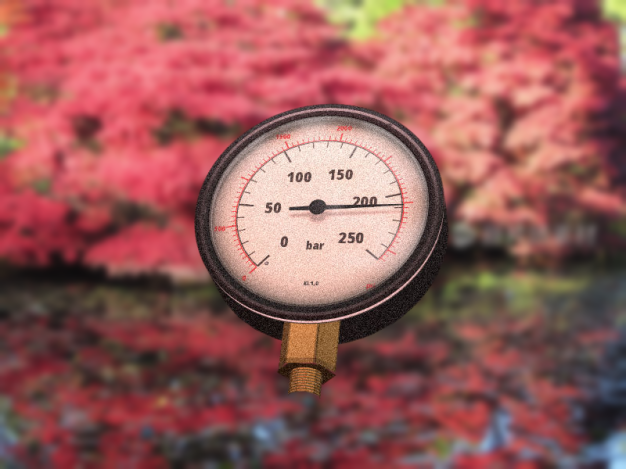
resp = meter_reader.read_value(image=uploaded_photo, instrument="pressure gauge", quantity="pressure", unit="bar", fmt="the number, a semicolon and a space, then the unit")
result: 210; bar
